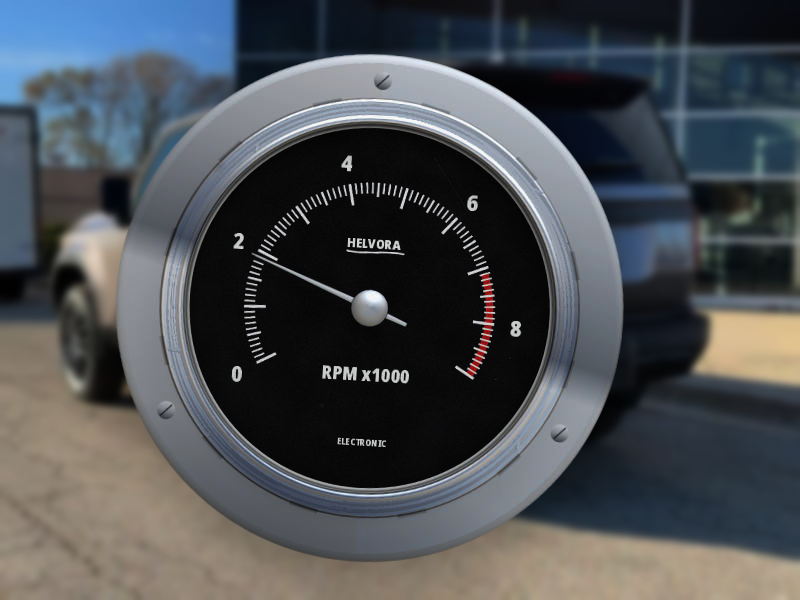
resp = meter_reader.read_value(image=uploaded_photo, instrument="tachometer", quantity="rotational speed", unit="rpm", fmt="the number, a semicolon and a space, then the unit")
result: 1900; rpm
